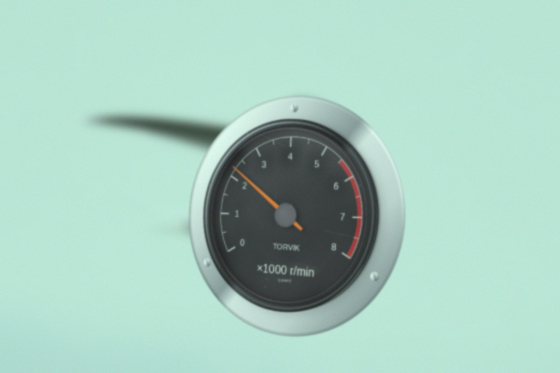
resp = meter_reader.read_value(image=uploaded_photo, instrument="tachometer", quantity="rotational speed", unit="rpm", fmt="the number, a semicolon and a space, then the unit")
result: 2250; rpm
